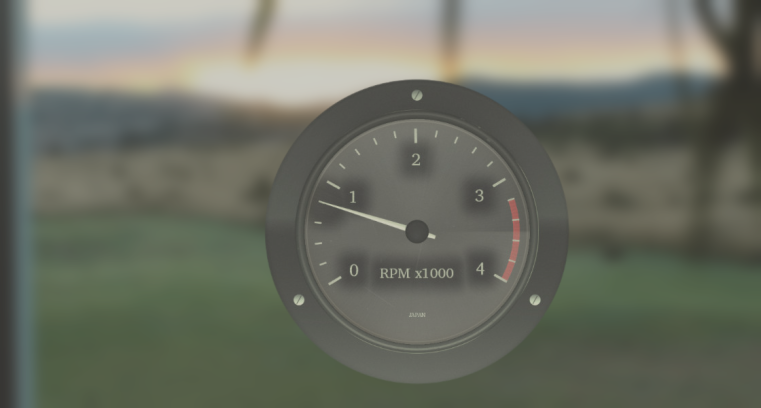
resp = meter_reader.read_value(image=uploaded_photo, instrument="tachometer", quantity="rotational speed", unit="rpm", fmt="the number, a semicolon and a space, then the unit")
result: 800; rpm
